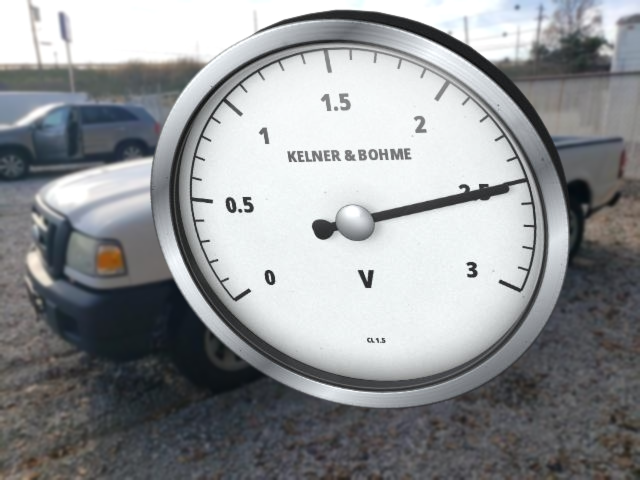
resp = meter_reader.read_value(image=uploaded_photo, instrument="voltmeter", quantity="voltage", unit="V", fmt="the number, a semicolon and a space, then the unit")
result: 2.5; V
